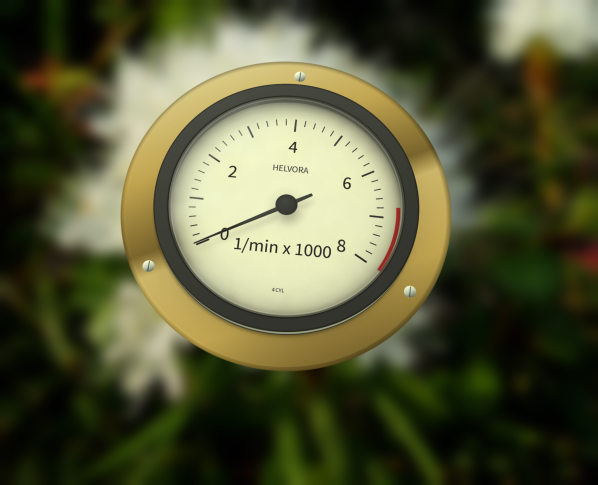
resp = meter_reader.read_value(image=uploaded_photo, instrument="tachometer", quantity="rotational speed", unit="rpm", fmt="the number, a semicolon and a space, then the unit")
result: 0; rpm
